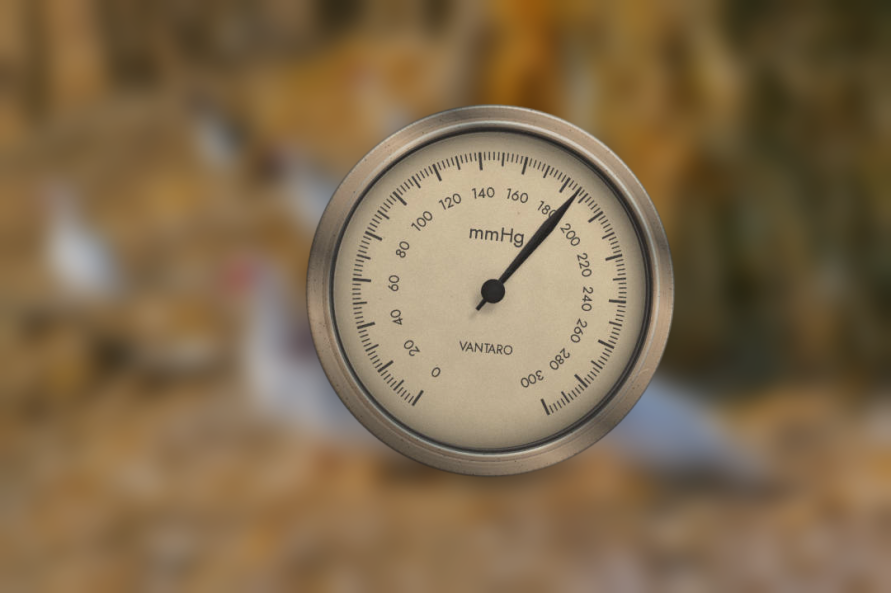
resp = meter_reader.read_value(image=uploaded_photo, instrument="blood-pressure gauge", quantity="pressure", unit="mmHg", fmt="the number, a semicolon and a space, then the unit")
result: 186; mmHg
